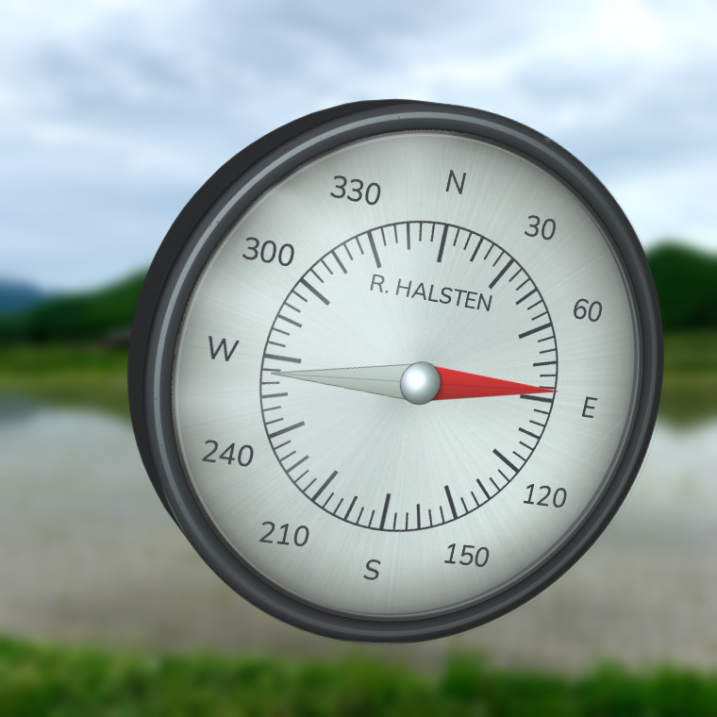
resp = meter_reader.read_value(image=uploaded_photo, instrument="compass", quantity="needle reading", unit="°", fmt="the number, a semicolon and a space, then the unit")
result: 85; °
